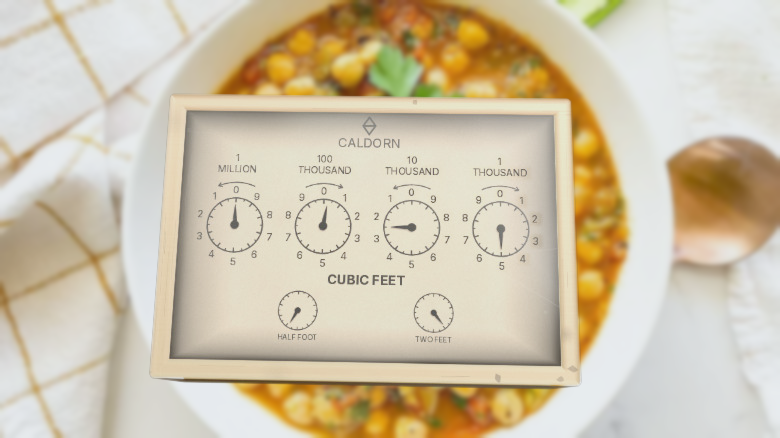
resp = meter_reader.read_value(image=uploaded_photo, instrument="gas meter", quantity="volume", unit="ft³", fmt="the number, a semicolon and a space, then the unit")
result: 2500; ft³
